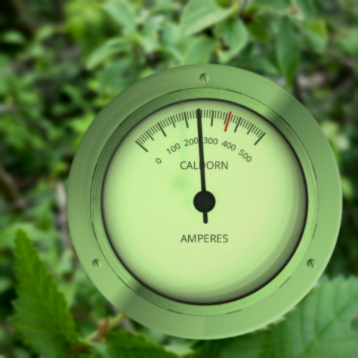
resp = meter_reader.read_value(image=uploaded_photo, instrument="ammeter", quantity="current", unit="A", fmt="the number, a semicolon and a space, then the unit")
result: 250; A
